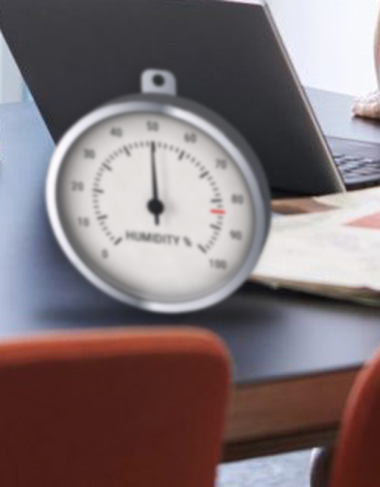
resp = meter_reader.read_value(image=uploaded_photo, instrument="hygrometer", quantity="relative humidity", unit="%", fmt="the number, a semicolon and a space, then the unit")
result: 50; %
